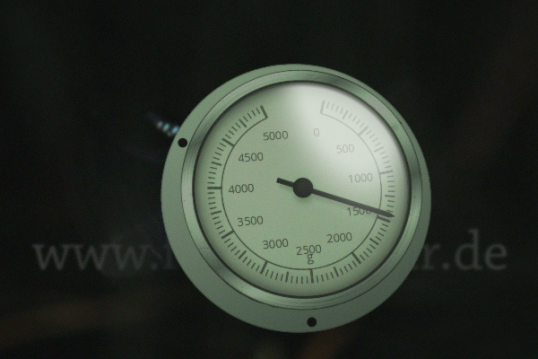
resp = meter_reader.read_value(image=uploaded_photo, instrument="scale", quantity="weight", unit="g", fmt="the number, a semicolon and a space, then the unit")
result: 1450; g
